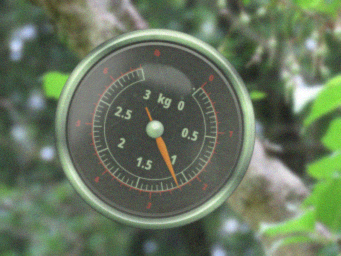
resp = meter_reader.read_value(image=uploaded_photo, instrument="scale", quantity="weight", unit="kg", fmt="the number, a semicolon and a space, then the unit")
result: 1.1; kg
